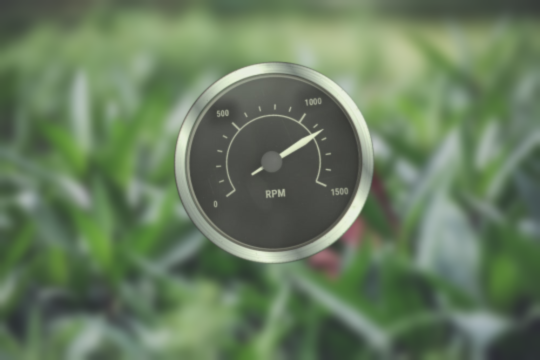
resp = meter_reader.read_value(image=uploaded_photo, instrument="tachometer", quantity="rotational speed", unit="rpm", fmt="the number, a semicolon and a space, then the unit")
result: 1150; rpm
